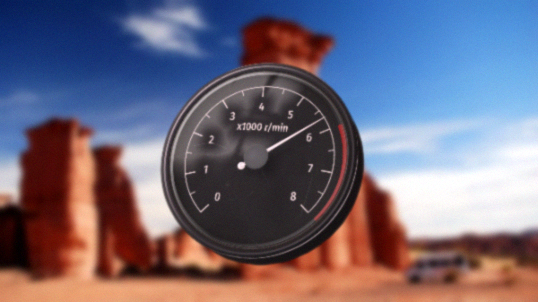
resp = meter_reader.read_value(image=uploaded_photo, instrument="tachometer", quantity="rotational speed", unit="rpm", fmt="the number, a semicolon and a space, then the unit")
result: 5750; rpm
